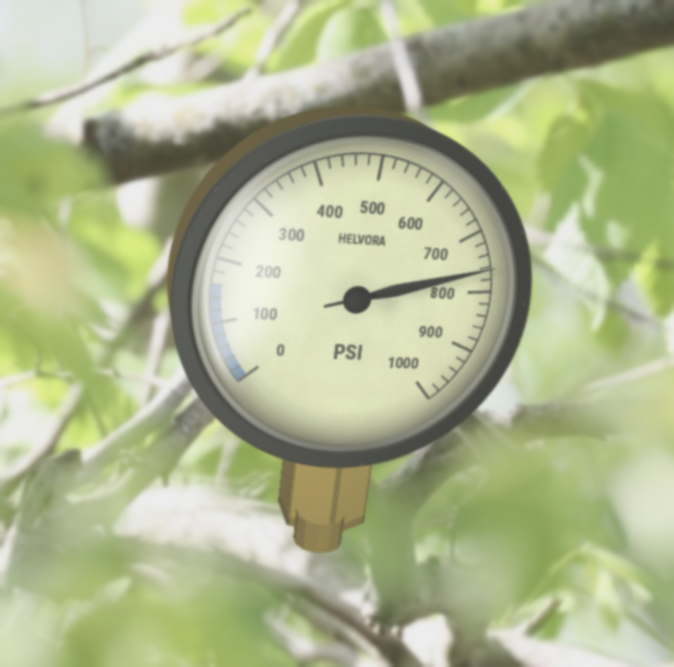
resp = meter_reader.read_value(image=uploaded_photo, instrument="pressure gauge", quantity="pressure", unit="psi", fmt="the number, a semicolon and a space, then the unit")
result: 760; psi
